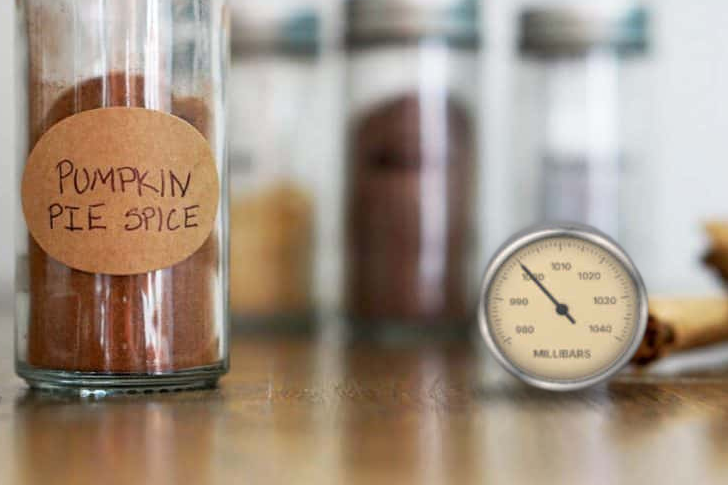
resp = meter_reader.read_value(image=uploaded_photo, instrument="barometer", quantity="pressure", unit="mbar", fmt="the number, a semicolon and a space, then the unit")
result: 1000; mbar
